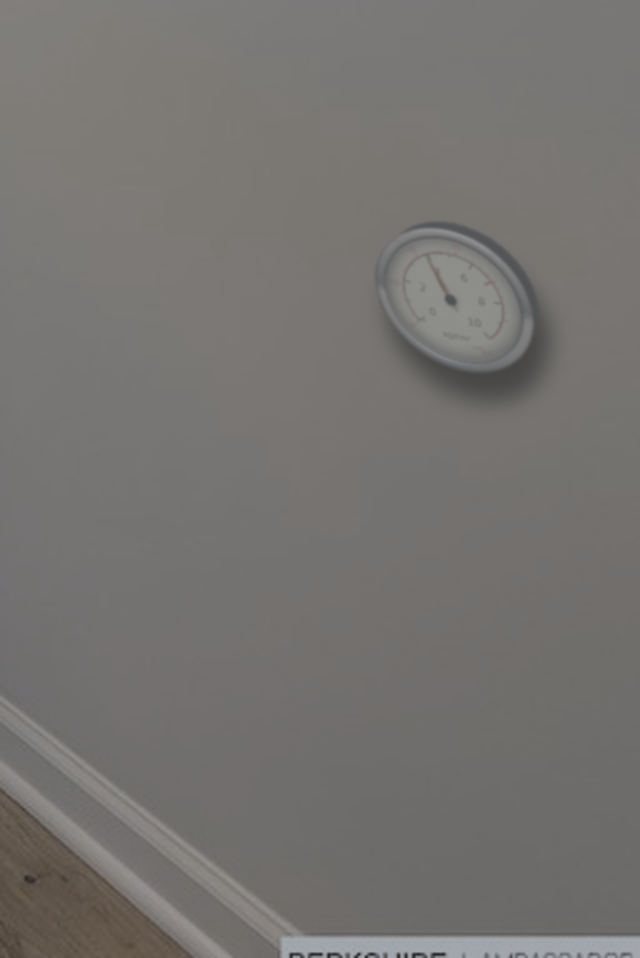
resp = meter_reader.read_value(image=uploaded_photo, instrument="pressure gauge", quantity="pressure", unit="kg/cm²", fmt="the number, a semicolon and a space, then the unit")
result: 4; kg/cm²
